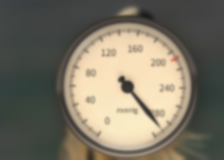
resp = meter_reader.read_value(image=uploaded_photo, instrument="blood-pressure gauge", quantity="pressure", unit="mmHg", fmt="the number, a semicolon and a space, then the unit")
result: 290; mmHg
